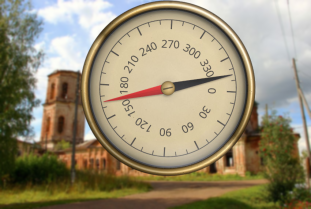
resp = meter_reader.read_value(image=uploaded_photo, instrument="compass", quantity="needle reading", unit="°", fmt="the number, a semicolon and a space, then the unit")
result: 165; °
